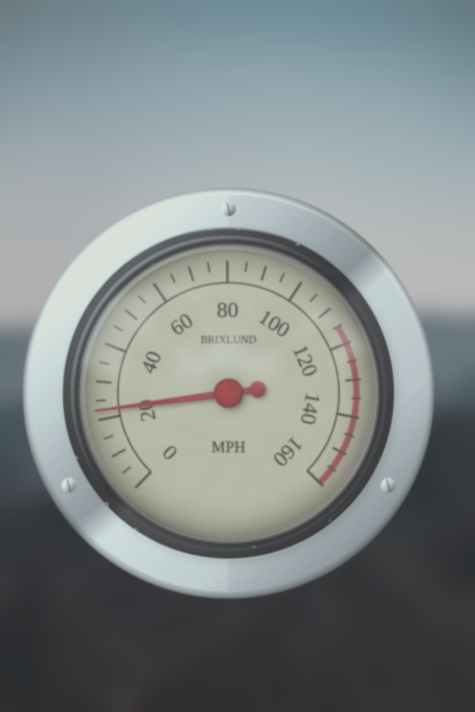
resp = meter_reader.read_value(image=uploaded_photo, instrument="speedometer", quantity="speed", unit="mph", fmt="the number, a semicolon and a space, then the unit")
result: 22.5; mph
